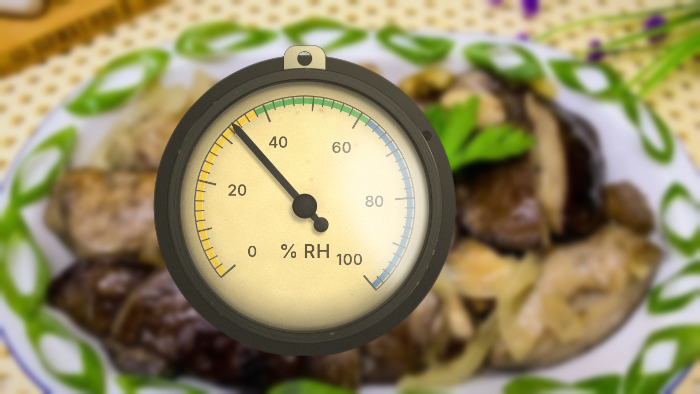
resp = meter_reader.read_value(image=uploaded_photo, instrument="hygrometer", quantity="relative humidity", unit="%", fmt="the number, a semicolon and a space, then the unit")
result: 33; %
